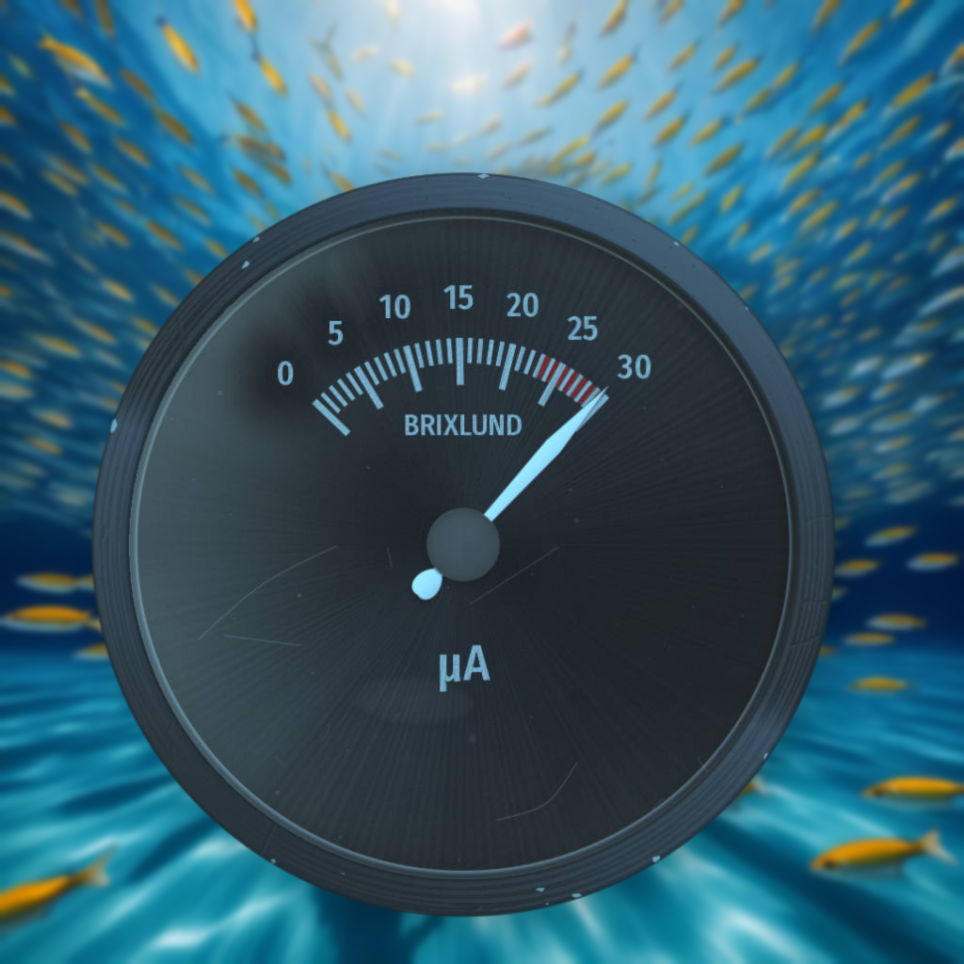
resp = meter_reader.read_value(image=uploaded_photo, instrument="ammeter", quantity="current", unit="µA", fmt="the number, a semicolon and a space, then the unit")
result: 29.5; µA
